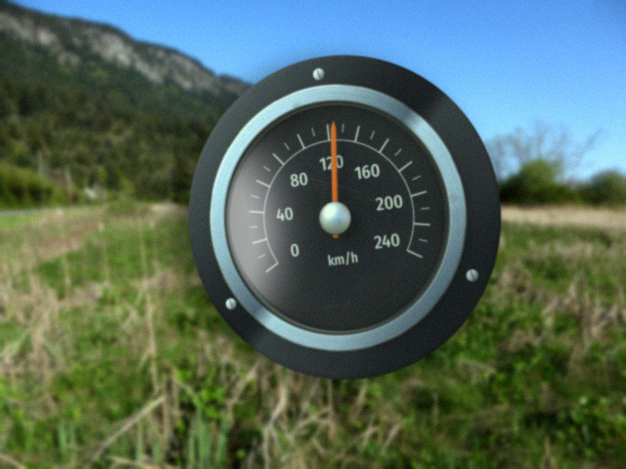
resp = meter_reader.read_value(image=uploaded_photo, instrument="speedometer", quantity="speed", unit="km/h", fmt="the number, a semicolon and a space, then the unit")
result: 125; km/h
